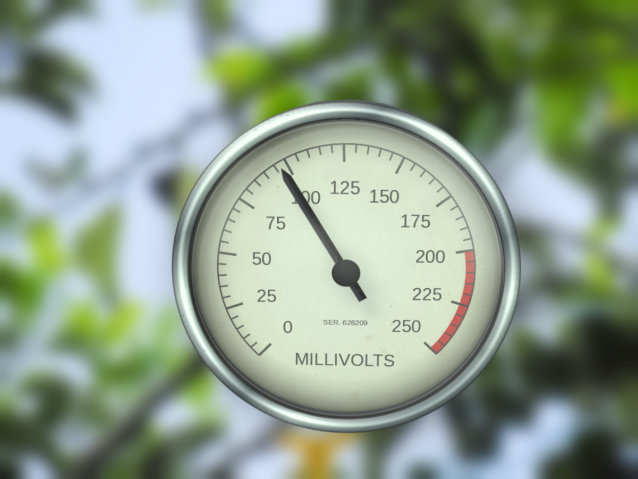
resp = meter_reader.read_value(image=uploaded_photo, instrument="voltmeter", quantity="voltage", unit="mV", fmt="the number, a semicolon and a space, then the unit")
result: 97.5; mV
